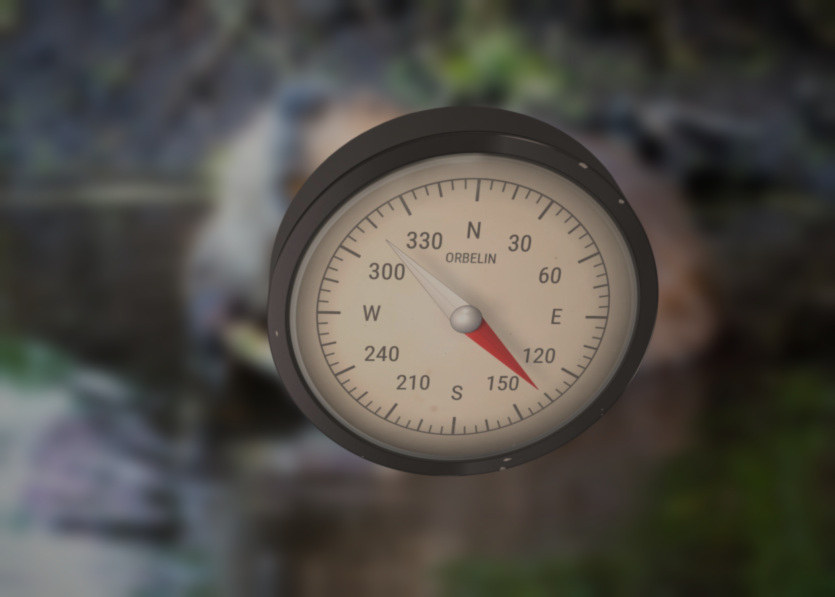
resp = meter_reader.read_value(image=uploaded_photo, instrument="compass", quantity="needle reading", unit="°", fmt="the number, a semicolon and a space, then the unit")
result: 135; °
